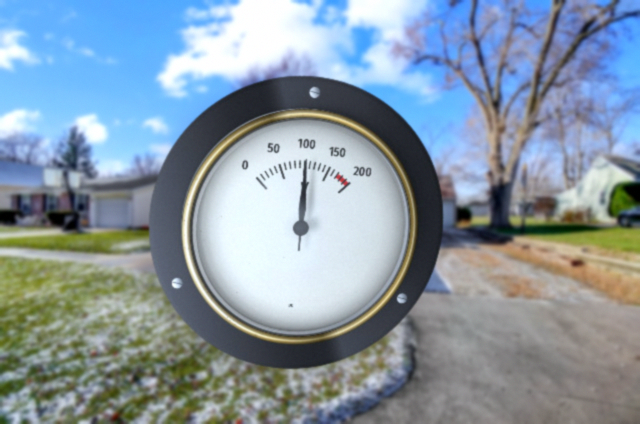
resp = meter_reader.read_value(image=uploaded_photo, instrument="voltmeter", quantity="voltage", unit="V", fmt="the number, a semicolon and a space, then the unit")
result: 100; V
